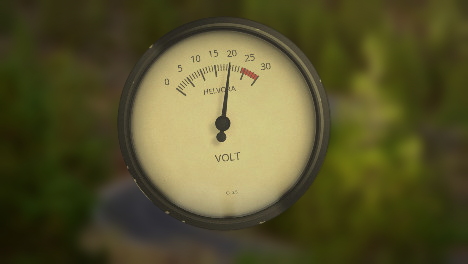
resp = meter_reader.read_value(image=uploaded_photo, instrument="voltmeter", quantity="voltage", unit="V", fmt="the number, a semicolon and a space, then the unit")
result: 20; V
